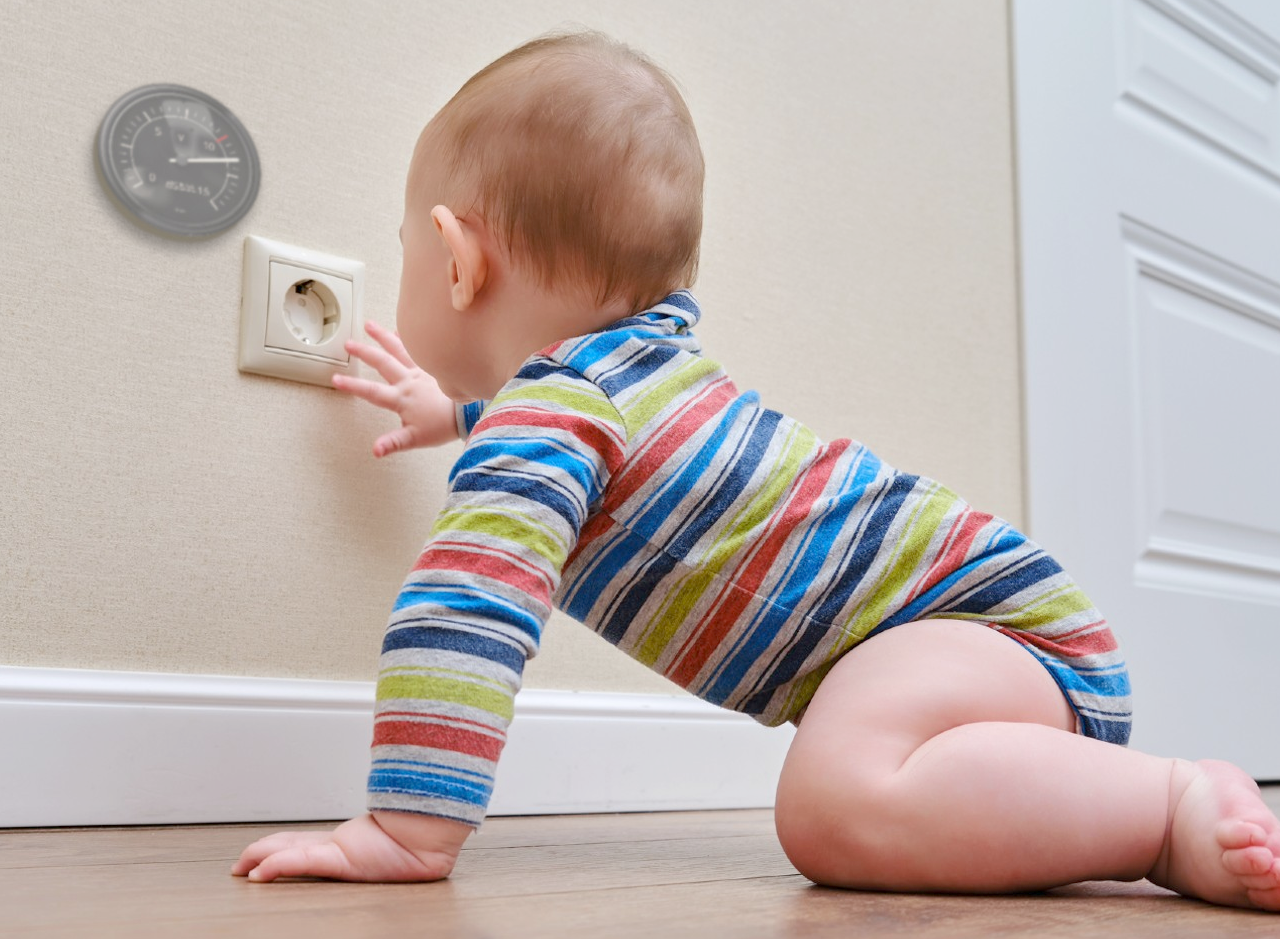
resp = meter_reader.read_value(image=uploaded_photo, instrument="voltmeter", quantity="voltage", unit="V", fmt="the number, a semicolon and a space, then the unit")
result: 11.5; V
